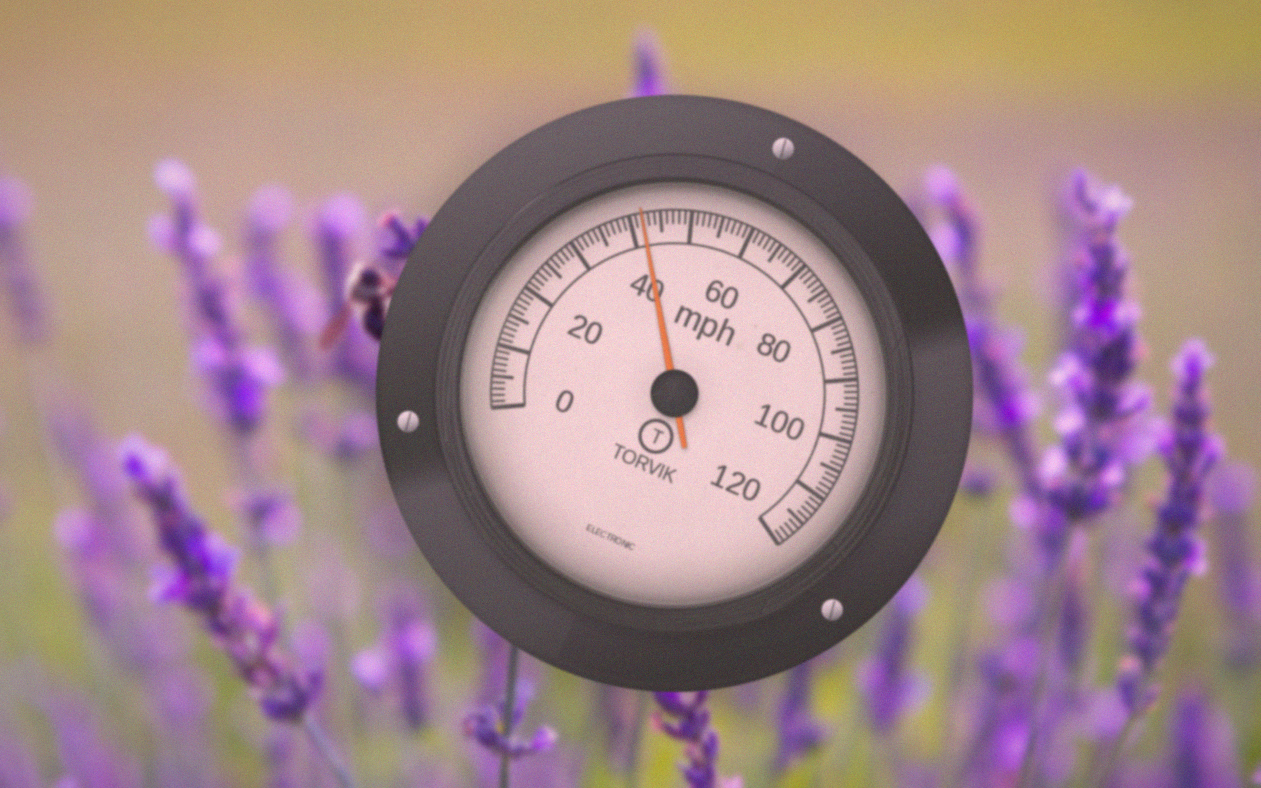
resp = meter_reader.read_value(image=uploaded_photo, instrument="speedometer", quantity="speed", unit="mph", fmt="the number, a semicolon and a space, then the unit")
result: 42; mph
